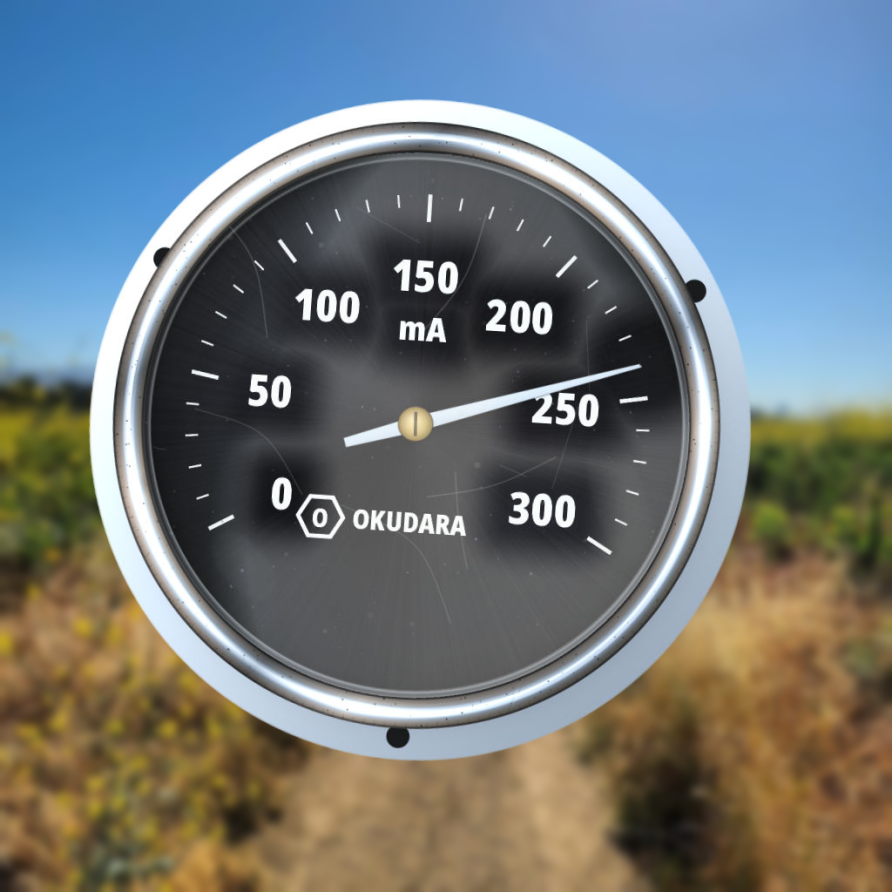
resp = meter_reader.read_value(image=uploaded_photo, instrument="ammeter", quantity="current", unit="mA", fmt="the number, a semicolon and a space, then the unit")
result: 240; mA
